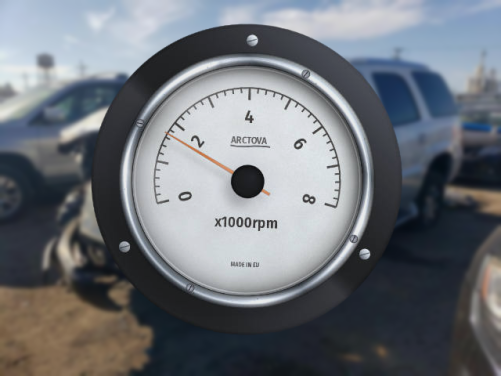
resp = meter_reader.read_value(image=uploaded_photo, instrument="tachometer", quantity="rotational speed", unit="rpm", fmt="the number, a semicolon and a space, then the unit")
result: 1700; rpm
